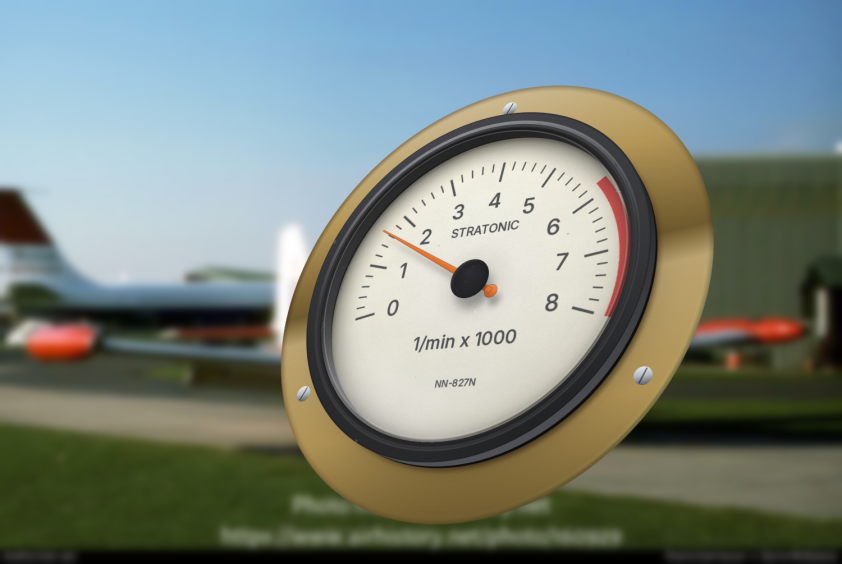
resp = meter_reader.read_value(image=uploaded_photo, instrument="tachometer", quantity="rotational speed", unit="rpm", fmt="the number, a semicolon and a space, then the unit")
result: 1600; rpm
